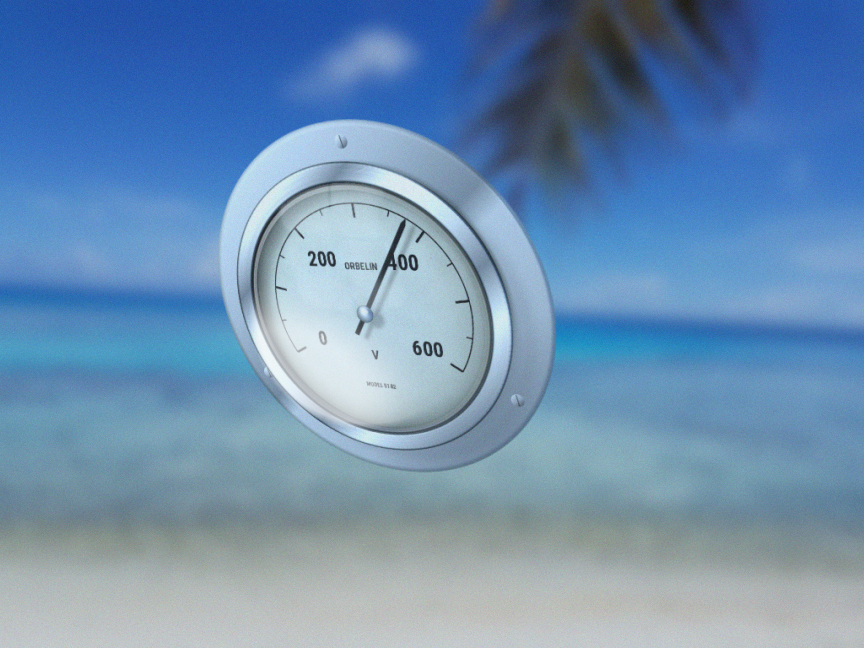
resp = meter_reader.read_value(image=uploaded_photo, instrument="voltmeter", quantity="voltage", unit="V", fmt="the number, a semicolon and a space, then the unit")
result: 375; V
